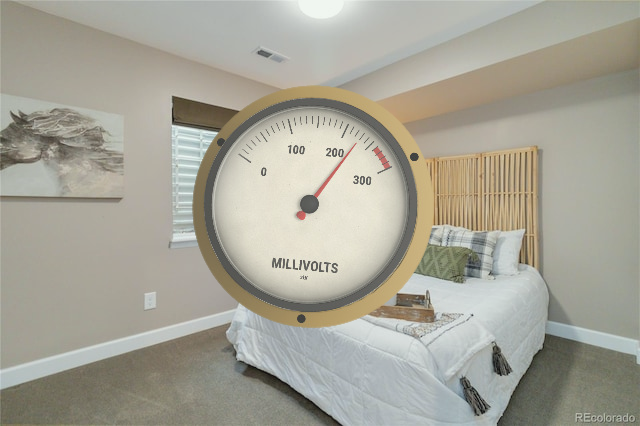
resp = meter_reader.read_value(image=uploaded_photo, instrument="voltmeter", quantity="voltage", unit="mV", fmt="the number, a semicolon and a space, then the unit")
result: 230; mV
